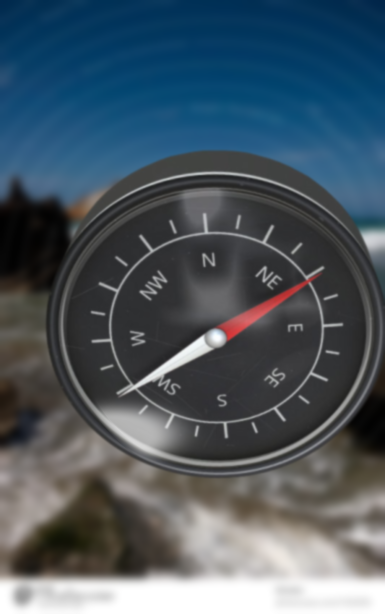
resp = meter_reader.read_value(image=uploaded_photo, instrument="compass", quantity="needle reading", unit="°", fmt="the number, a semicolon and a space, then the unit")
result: 60; °
